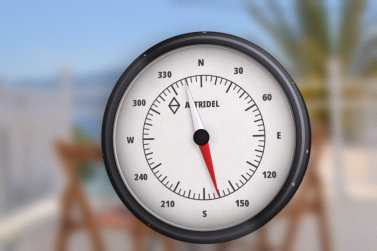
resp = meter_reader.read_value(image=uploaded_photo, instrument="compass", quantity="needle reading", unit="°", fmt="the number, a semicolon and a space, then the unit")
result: 165; °
